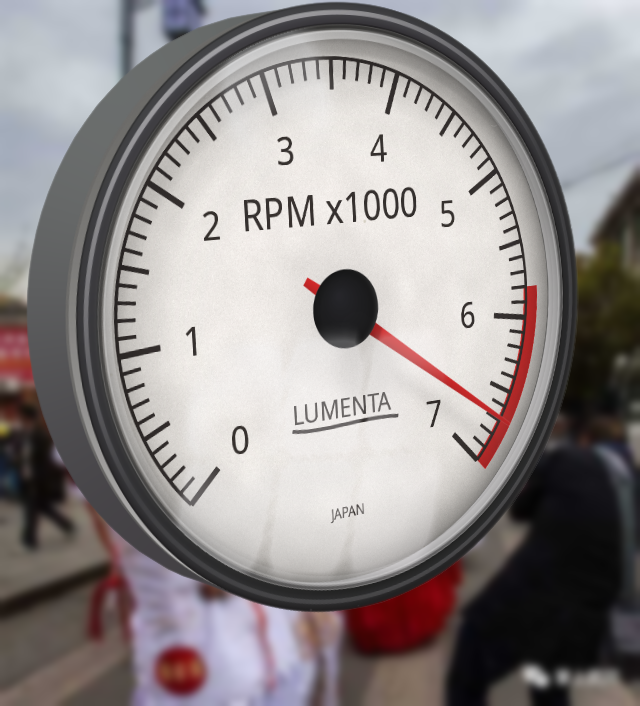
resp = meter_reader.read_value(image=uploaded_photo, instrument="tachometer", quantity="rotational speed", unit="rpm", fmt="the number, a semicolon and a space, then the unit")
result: 6700; rpm
